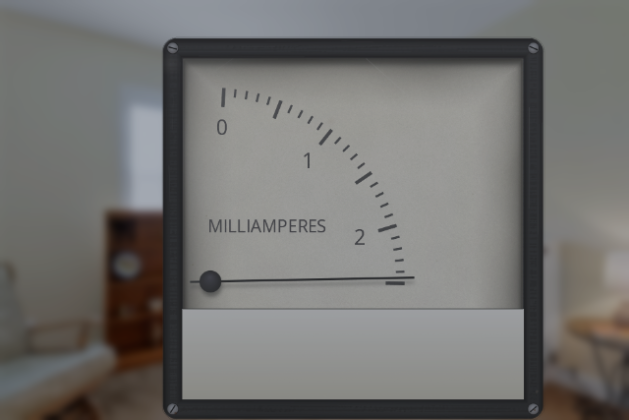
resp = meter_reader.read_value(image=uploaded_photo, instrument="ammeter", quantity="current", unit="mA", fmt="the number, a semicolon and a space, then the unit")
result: 2.45; mA
